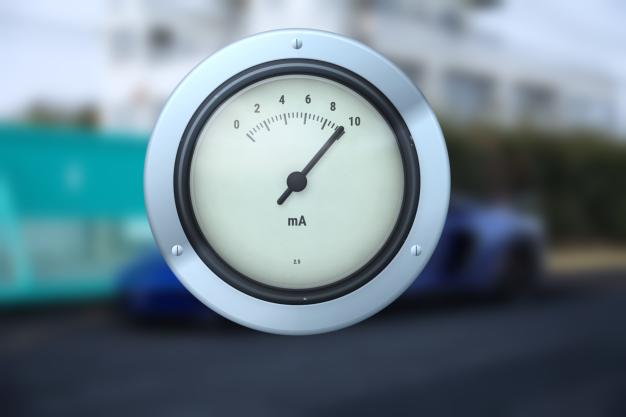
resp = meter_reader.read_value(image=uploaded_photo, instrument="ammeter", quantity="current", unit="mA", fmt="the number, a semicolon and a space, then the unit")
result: 9.6; mA
